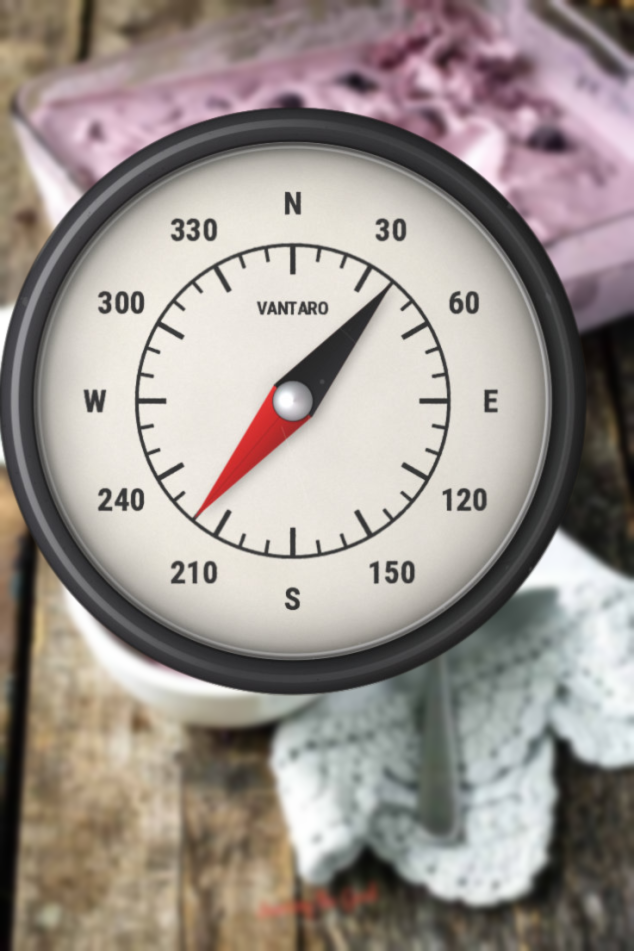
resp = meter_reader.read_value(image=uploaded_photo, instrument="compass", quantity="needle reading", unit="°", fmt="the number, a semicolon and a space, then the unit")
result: 220; °
